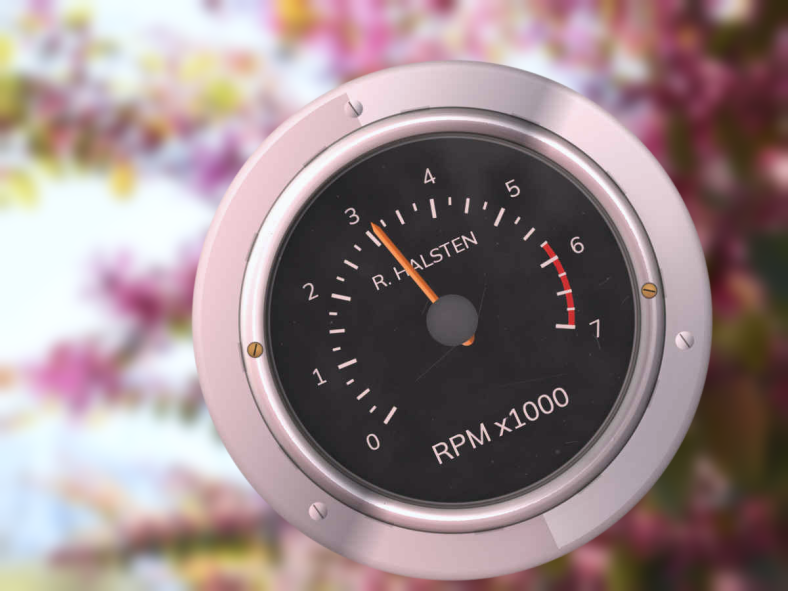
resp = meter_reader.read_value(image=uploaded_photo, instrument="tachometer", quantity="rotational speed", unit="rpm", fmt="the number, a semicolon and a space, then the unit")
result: 3125; rpm
